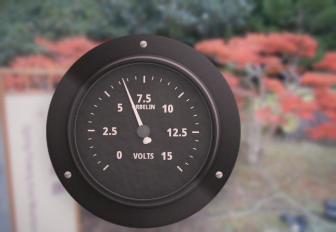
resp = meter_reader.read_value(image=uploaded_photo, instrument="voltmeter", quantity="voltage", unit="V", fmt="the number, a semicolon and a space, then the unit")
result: 6.25; V
